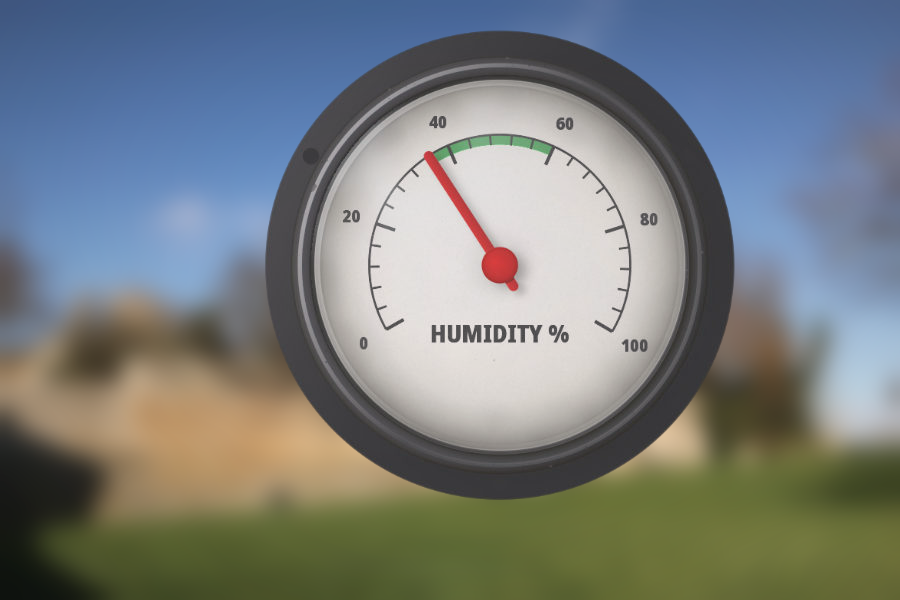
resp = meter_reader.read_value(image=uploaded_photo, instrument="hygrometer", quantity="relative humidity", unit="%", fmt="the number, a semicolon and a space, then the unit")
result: 36; %
